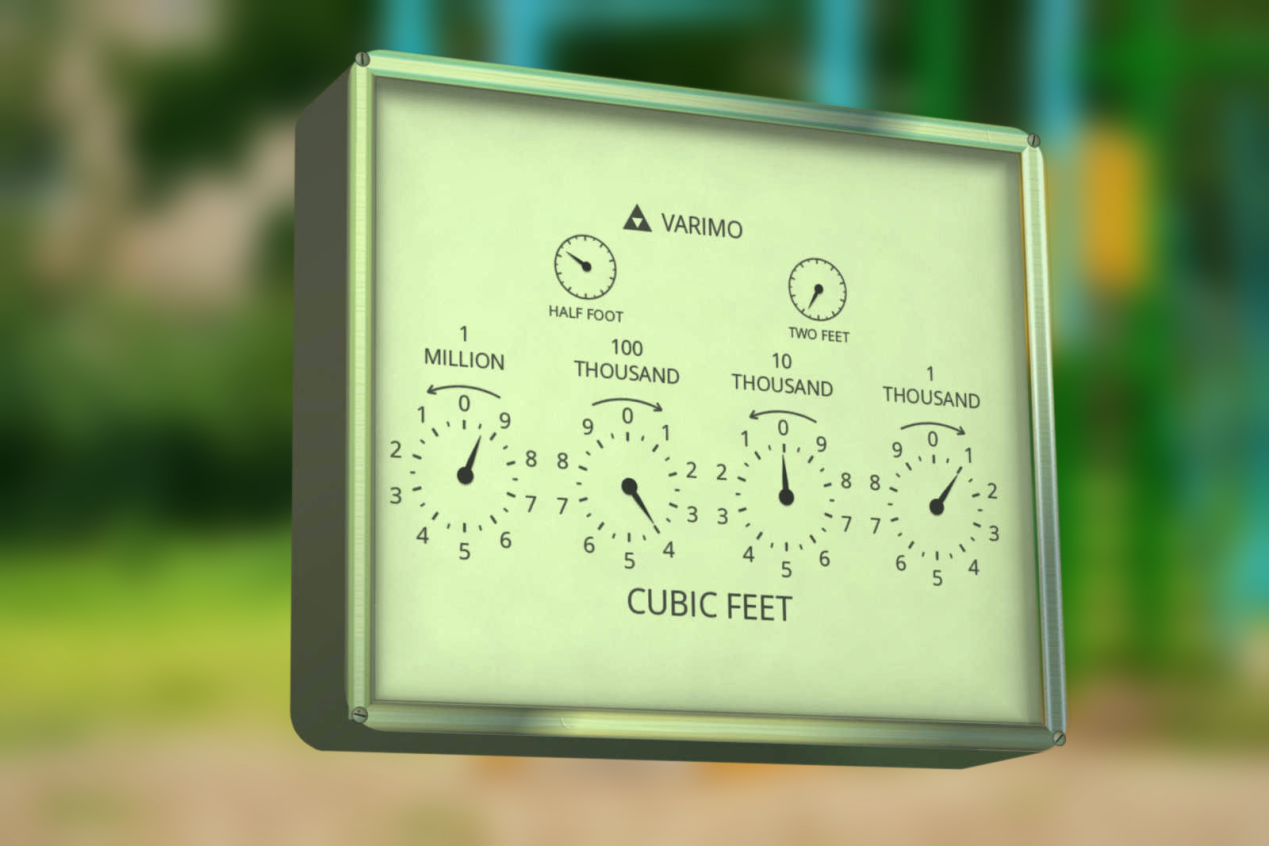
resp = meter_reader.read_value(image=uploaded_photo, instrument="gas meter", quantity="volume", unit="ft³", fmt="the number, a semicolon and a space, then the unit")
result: 940100; ft³
